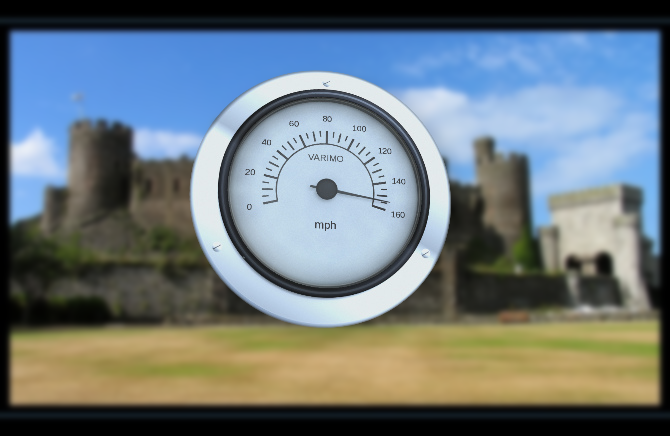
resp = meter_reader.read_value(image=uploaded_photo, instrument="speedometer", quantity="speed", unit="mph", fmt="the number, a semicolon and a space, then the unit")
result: 155; mph
